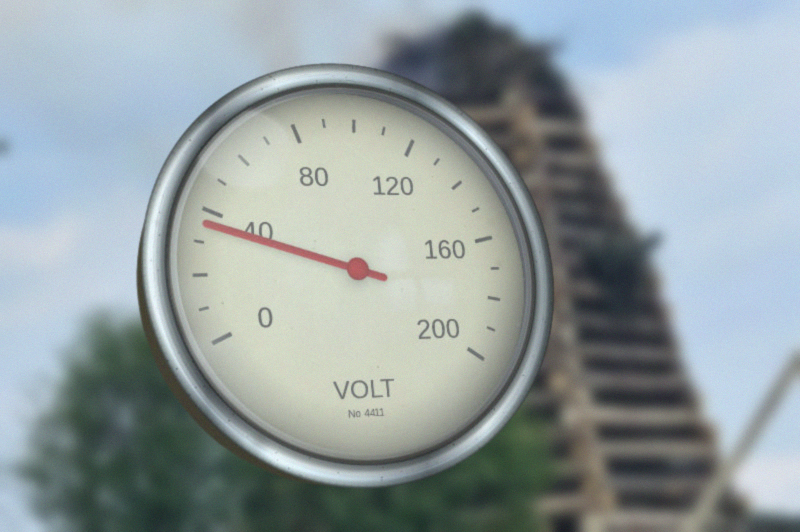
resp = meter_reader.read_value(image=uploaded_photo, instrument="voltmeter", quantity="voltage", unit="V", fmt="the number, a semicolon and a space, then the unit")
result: 35; V
